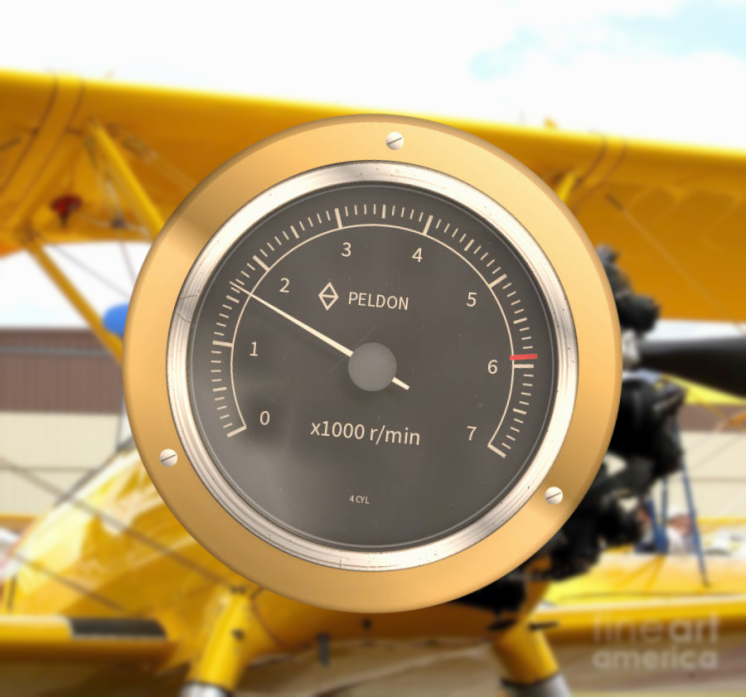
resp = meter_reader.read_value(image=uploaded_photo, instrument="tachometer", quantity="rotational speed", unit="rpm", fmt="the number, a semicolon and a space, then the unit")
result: 1650; rpm
